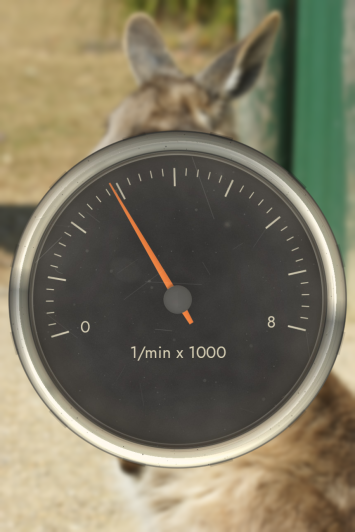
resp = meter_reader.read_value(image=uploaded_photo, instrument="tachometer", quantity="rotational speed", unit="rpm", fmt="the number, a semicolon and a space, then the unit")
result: 2900; rpm
